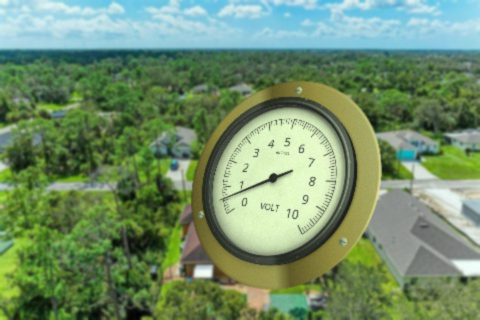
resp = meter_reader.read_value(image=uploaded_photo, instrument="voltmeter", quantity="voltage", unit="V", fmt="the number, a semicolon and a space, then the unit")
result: 0.5; V
